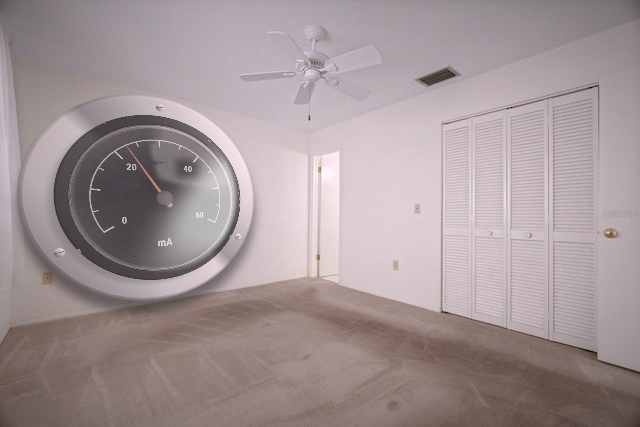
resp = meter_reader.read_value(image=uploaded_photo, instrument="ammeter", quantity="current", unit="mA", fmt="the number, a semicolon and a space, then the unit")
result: 22.5; mA
